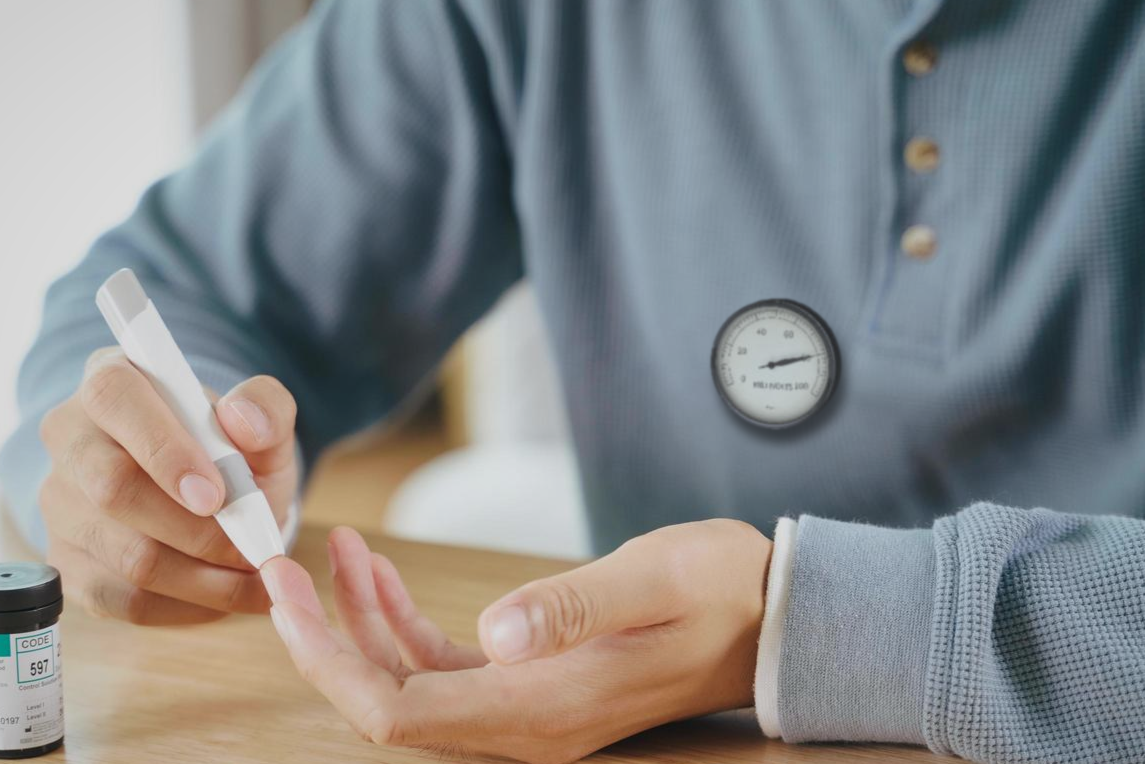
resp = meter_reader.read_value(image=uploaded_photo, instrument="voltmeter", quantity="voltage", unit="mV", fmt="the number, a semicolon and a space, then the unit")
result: 80; mV
